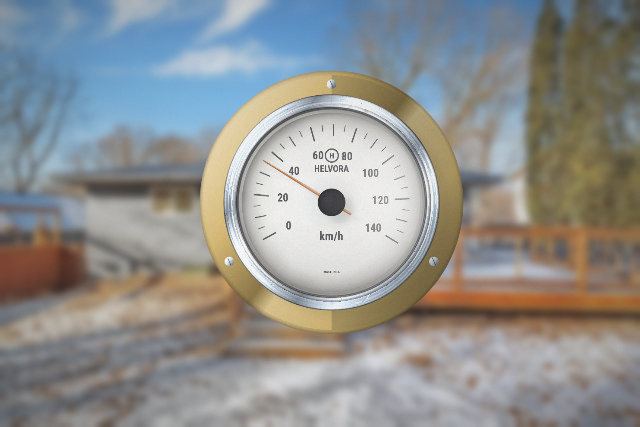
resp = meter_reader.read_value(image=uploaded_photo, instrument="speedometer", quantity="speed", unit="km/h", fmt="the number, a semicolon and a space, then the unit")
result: 35; km/h
